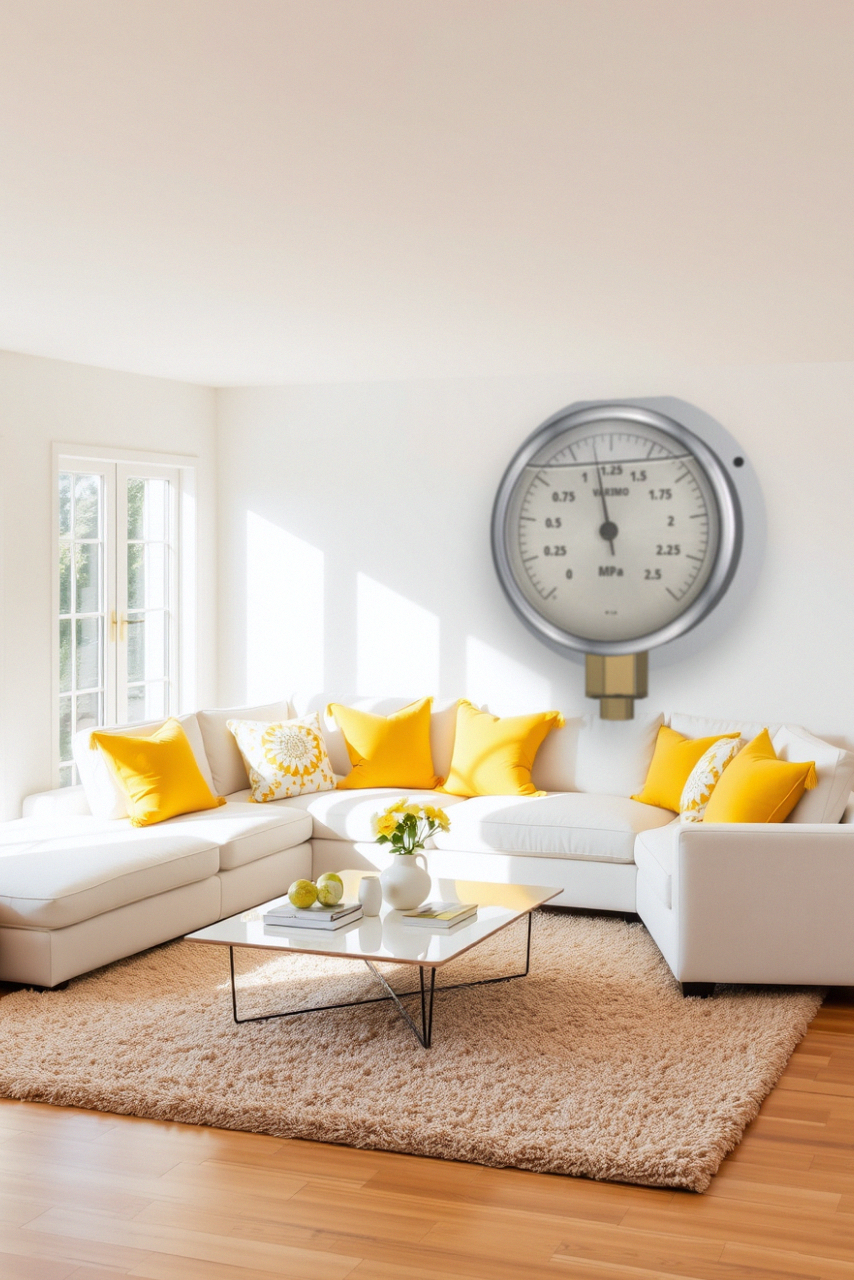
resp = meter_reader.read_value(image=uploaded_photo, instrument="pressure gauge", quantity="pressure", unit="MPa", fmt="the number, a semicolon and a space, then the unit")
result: 1.15; MPa
